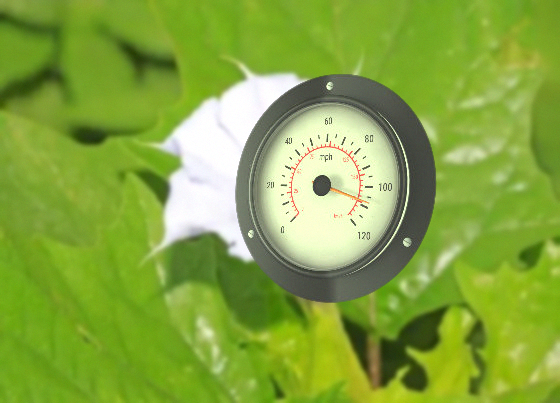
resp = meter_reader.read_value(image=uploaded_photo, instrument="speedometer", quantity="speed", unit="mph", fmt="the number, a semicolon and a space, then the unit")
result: 107.5; mph
